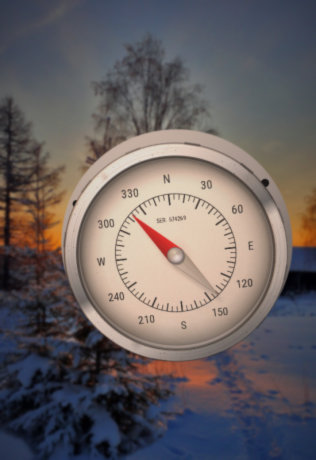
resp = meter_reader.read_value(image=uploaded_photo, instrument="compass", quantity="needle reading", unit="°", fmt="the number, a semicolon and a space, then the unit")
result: 320; °
